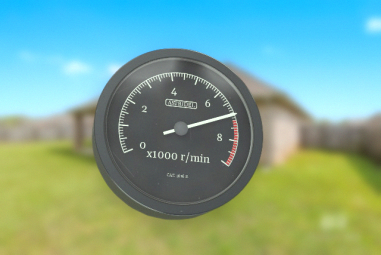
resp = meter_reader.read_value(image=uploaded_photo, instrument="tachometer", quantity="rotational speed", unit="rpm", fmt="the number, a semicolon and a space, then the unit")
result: 7000; rpm
